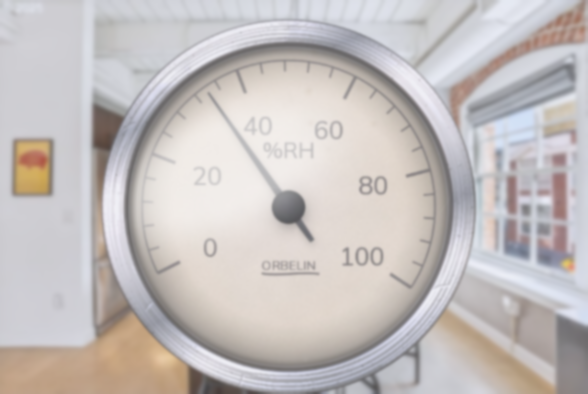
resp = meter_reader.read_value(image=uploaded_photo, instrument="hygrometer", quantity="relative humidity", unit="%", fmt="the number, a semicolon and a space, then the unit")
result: 34; %
